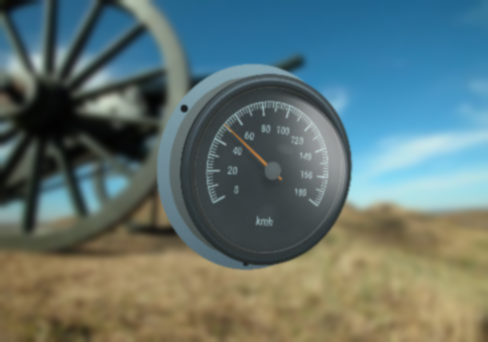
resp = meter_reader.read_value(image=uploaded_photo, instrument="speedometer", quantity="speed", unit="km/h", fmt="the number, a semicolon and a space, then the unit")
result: 50; km/h
